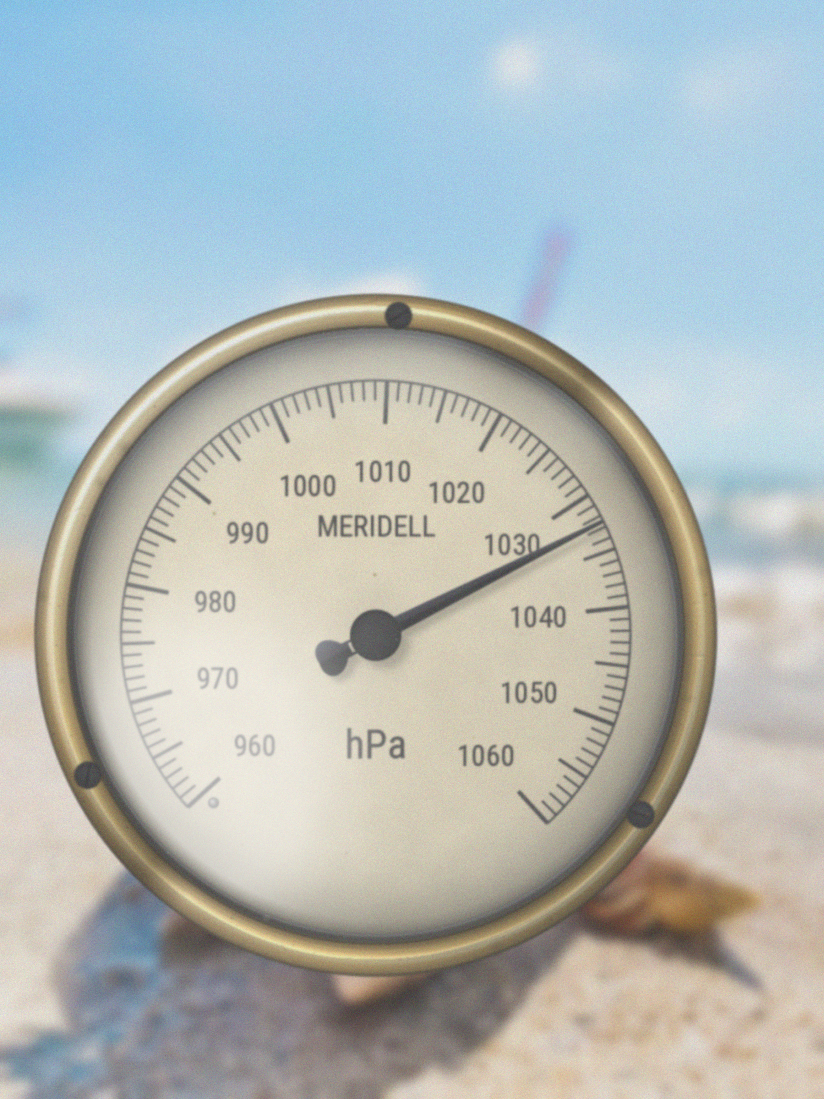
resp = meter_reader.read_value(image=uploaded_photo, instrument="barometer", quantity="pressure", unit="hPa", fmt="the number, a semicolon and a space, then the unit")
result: 1032.5; hPa
